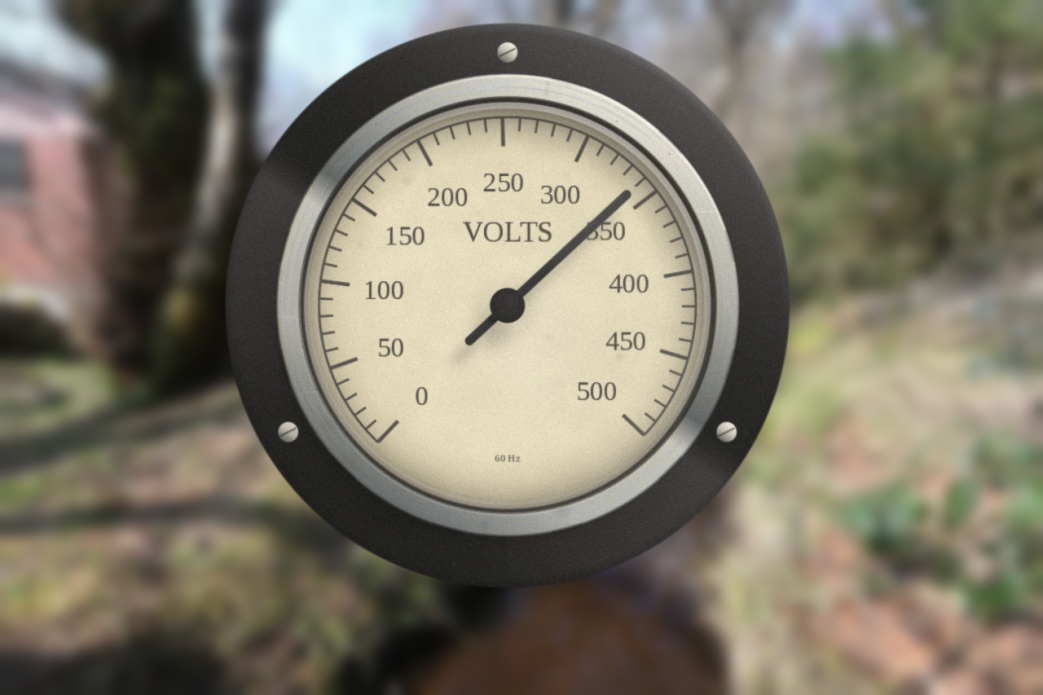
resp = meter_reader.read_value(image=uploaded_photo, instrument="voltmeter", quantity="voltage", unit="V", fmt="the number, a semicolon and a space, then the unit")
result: 340; V
